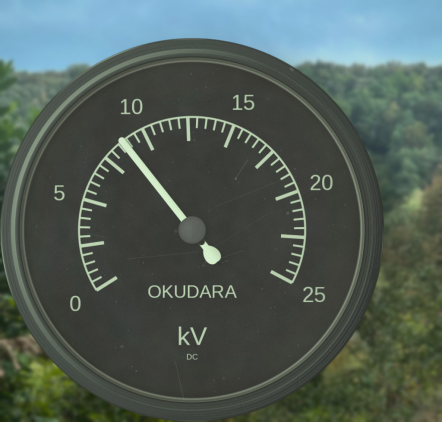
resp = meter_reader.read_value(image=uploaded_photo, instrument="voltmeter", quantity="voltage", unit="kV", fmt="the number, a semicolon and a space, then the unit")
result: 8.75; kV
